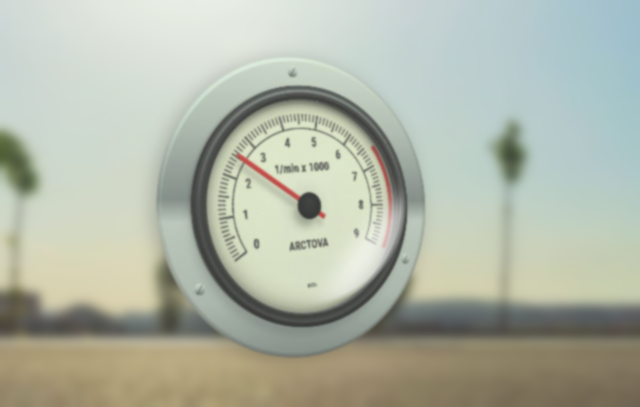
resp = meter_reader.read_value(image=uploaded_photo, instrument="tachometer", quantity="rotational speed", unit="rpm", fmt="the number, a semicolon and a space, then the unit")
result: 2500; rpm
